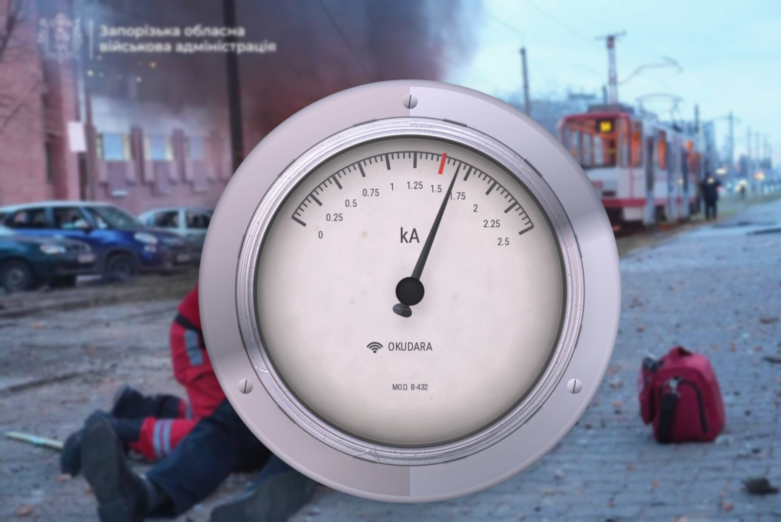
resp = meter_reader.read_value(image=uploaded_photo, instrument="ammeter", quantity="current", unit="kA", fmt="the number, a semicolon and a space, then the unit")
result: 1.65; kA
